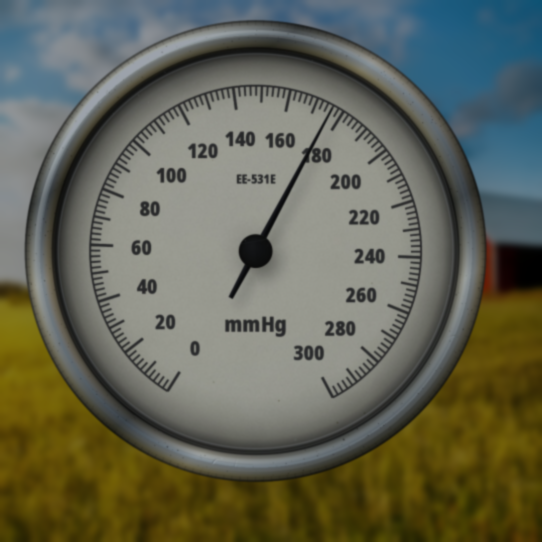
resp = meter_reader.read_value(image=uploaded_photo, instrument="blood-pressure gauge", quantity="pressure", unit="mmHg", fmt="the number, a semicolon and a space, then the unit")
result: 176; mmHg
